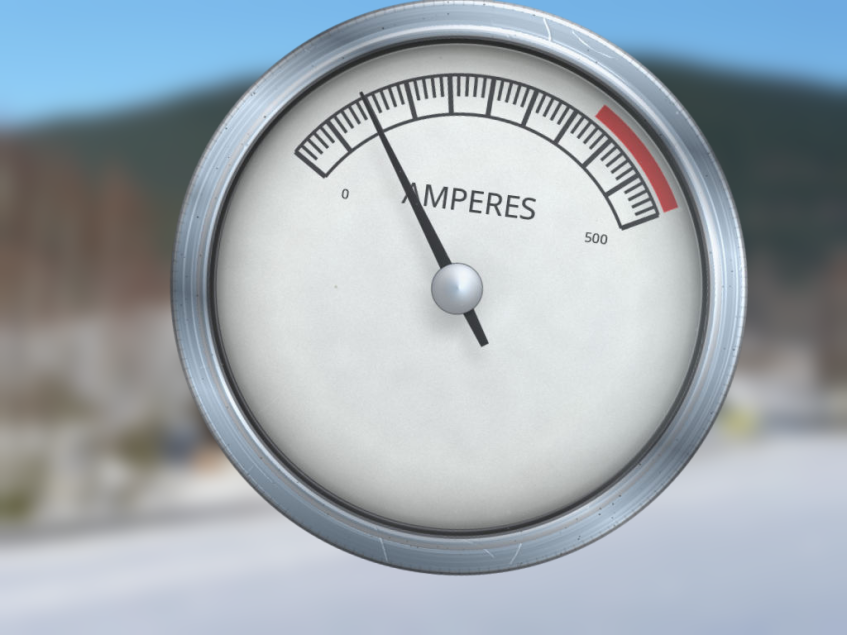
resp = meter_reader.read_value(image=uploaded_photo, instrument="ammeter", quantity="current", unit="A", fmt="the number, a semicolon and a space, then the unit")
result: 100; A
